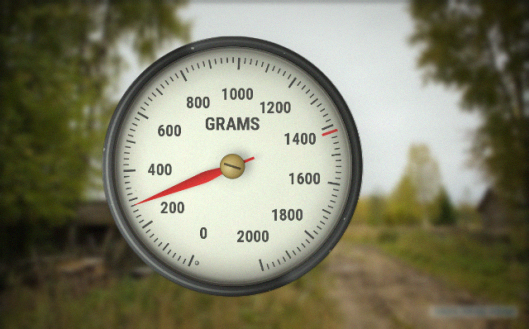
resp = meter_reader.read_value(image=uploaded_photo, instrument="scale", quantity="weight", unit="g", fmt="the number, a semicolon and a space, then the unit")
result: 280; g
